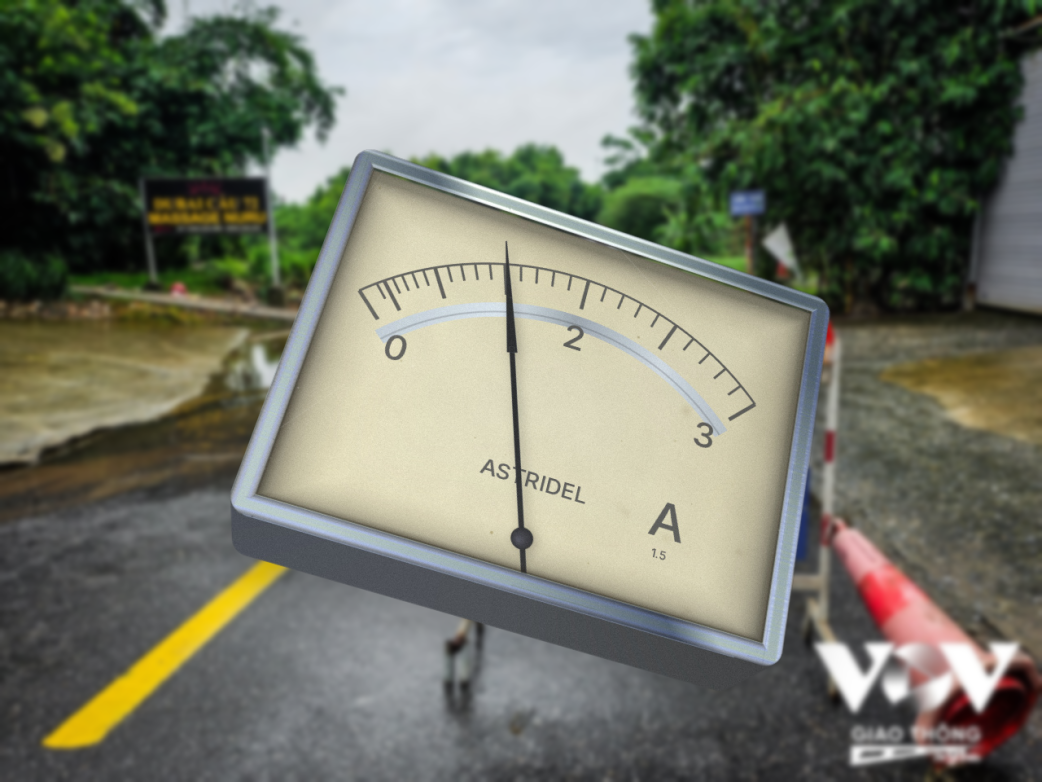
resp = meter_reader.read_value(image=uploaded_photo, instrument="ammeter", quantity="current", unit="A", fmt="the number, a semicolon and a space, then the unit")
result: 1.5; A
